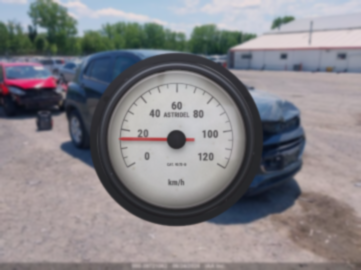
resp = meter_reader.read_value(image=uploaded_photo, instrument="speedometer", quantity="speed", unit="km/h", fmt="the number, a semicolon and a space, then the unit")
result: 15; km/h
